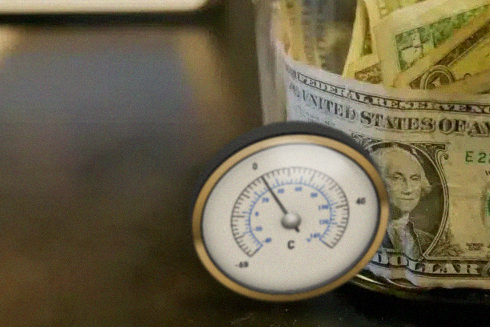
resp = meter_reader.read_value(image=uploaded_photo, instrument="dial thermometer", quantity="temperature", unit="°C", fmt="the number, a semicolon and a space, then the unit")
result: 0; °C
